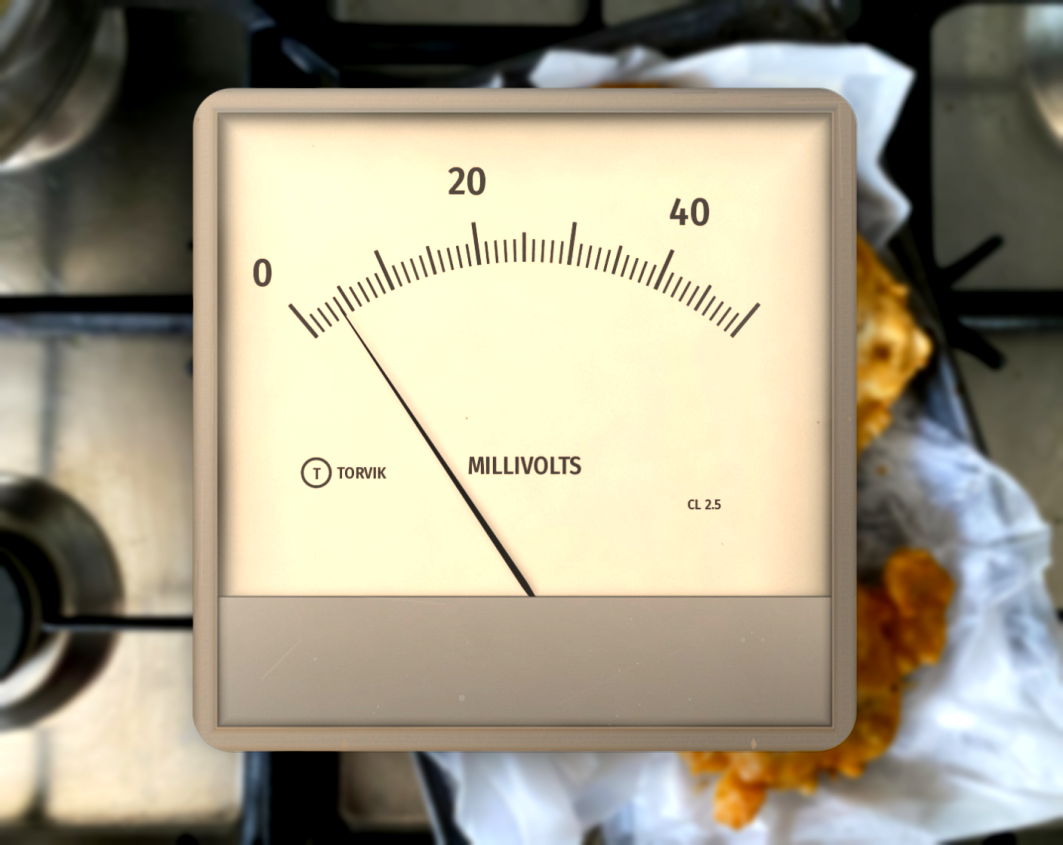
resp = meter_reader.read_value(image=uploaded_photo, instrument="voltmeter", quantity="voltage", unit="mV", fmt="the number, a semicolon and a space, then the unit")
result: 4; mV
